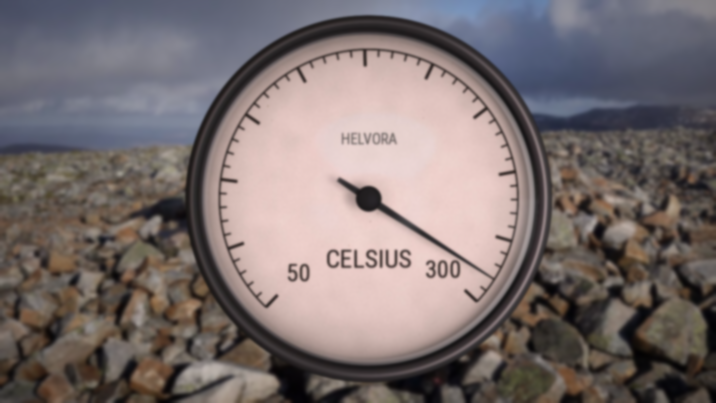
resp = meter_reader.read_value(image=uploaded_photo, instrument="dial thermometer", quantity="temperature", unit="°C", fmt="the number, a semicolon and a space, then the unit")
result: 290; °C
